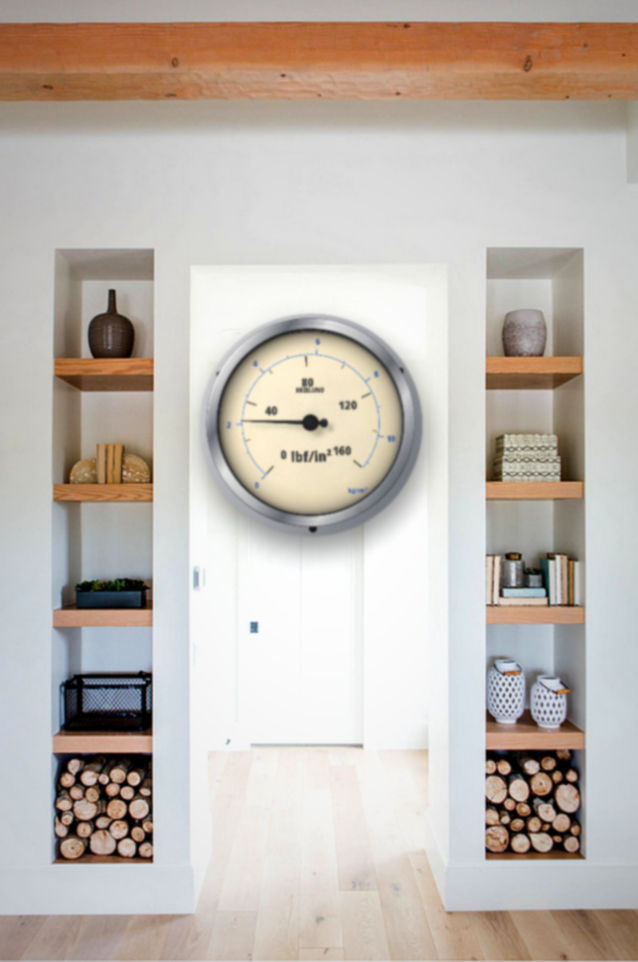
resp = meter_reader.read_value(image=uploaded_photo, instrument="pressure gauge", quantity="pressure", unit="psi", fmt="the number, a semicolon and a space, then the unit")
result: 30; psi
